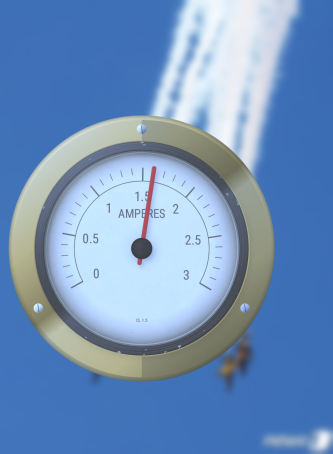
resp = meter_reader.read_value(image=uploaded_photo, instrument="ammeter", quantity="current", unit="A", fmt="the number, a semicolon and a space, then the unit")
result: 1.6; A
